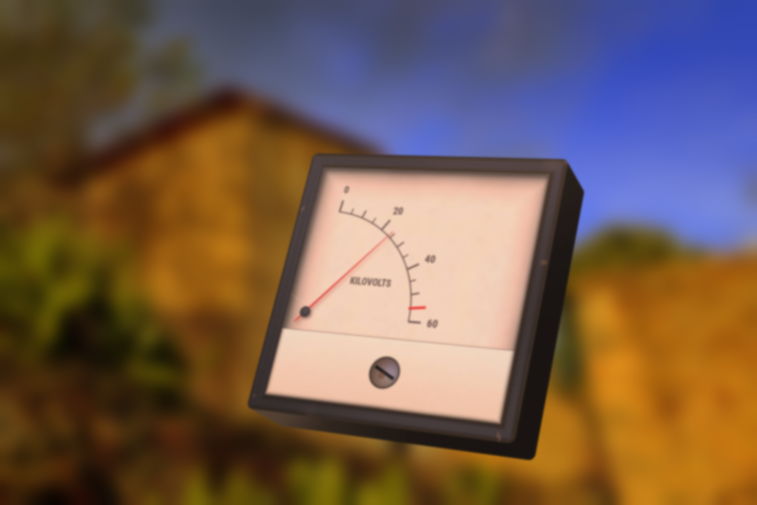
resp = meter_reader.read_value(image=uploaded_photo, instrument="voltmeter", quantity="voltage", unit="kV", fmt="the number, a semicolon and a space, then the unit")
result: 25; kV
